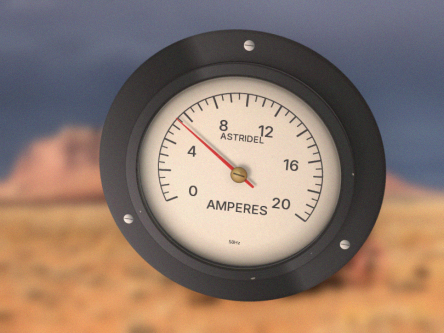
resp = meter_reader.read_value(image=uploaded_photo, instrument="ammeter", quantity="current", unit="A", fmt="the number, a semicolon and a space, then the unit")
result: 5.5; A
